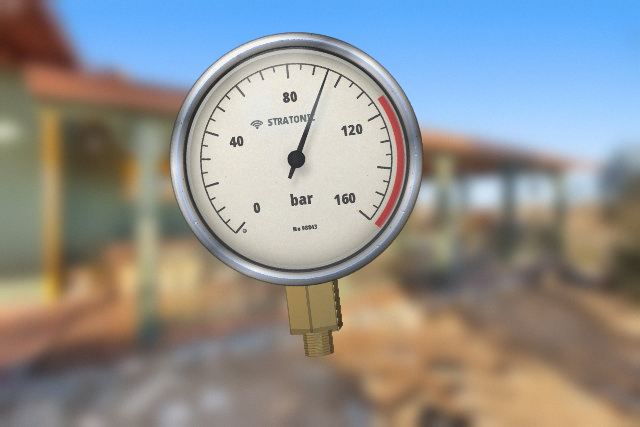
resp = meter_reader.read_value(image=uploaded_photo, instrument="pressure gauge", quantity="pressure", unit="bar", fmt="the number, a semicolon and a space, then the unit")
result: 95; bar
